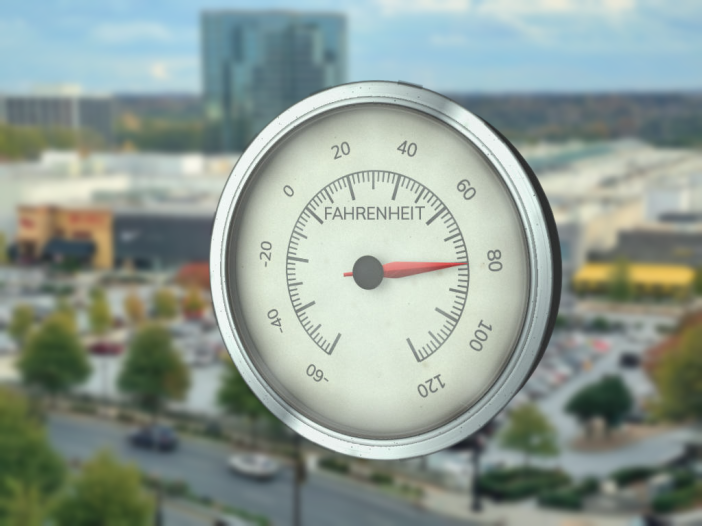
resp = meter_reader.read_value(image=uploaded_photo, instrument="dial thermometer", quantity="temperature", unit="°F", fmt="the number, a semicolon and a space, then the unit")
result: 80; °F
